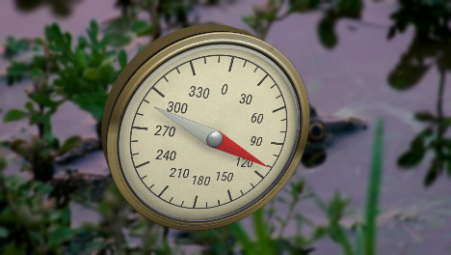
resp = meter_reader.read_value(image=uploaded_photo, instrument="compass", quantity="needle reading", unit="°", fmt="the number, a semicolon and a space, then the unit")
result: 110; °
